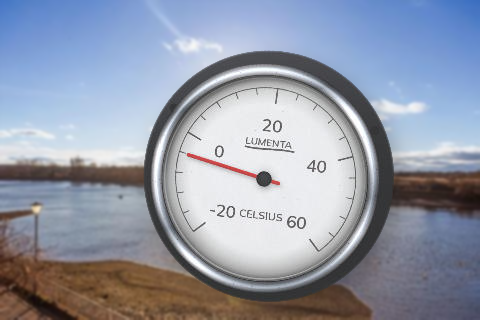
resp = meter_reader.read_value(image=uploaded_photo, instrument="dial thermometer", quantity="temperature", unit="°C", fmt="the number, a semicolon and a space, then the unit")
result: -4; °C
